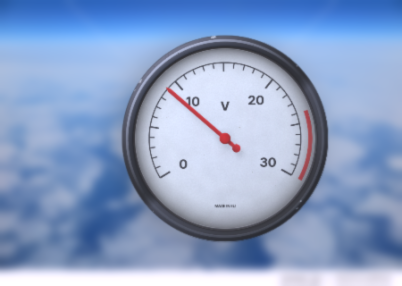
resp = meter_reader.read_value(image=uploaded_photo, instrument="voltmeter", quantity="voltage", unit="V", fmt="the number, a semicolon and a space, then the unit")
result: 9; V
